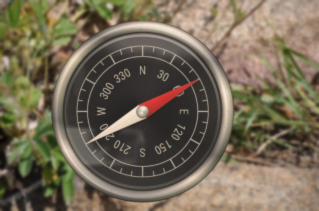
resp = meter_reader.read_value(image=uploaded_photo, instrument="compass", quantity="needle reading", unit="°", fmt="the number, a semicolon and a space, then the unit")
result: 60; °
